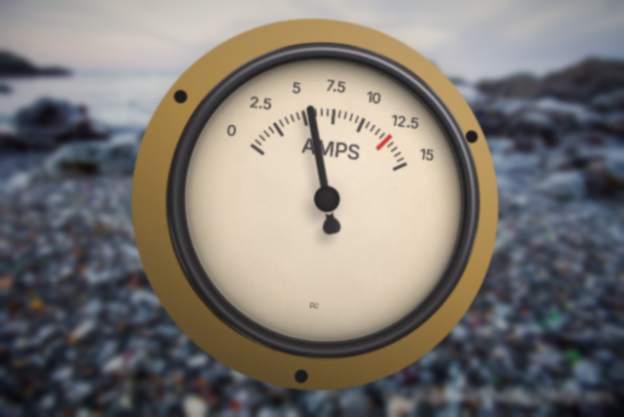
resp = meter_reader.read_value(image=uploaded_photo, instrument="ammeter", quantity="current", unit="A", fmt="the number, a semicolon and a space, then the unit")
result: 5.5; A
